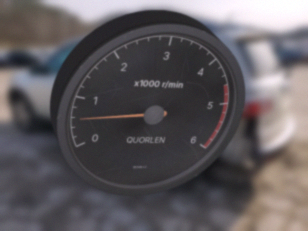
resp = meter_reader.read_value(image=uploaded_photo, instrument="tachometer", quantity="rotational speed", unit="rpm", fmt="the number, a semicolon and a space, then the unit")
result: 600; rpm
